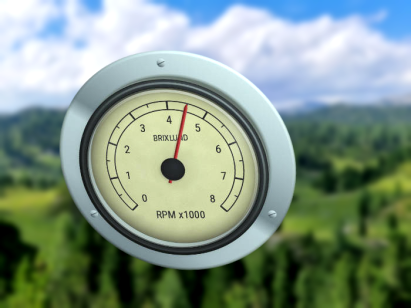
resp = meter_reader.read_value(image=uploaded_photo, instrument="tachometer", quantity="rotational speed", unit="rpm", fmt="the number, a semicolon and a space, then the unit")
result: 4500; rpm
